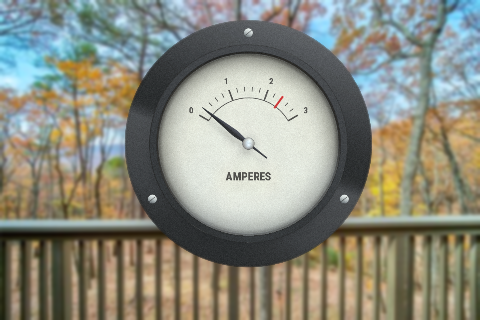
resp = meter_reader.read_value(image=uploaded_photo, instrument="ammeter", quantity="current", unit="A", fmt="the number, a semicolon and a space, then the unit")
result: 0.2; A
